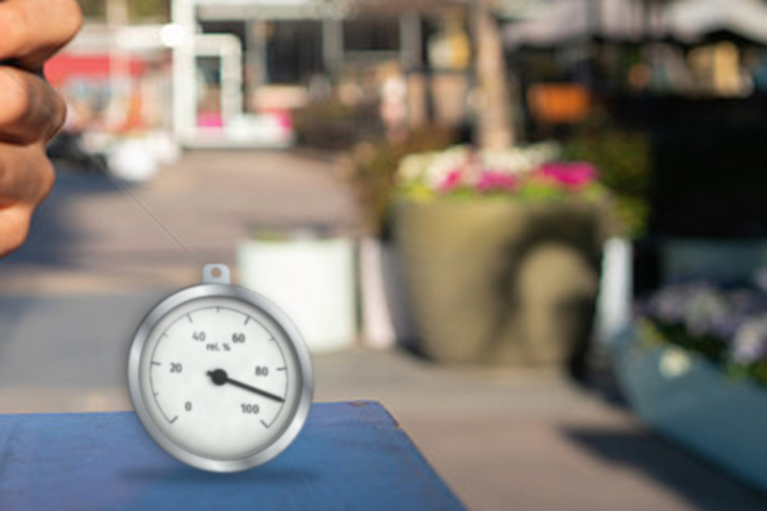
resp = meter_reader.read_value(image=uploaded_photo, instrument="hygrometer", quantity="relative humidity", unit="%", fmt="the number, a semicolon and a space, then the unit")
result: 90; %
